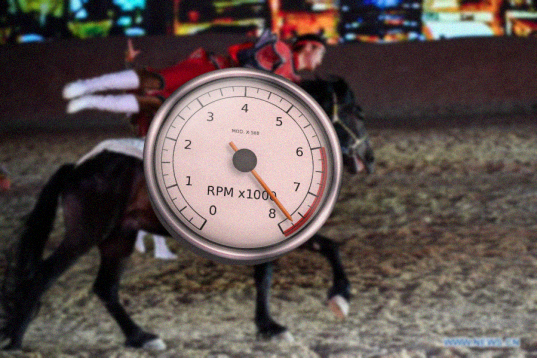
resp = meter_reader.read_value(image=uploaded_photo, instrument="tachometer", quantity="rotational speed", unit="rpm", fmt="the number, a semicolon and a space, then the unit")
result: 7750; rpm
